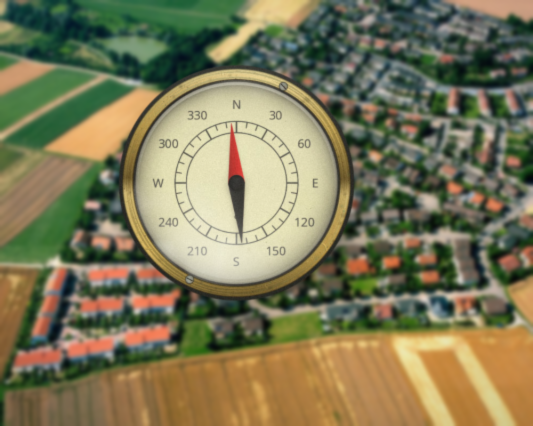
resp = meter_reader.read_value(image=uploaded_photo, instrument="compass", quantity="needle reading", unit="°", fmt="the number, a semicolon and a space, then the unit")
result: 355; °
